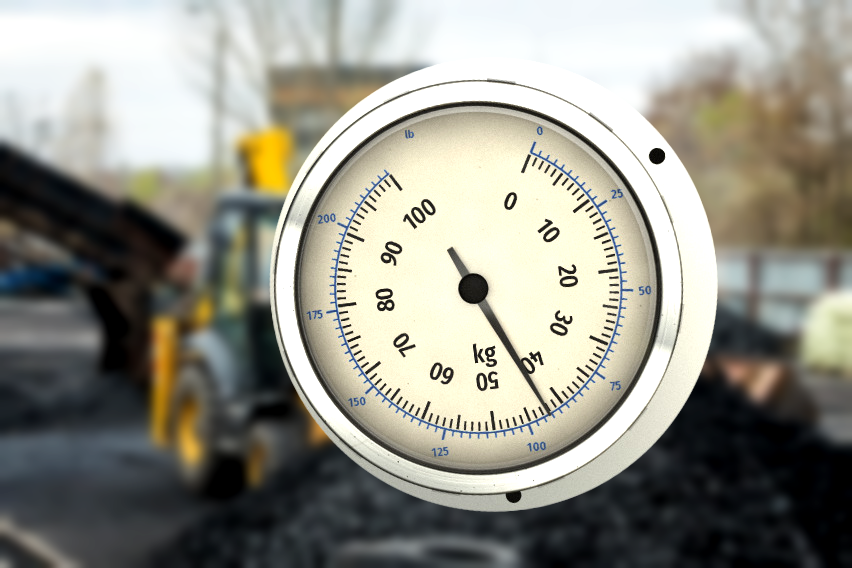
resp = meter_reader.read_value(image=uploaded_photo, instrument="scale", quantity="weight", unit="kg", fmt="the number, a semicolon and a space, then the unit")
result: 42; kg
